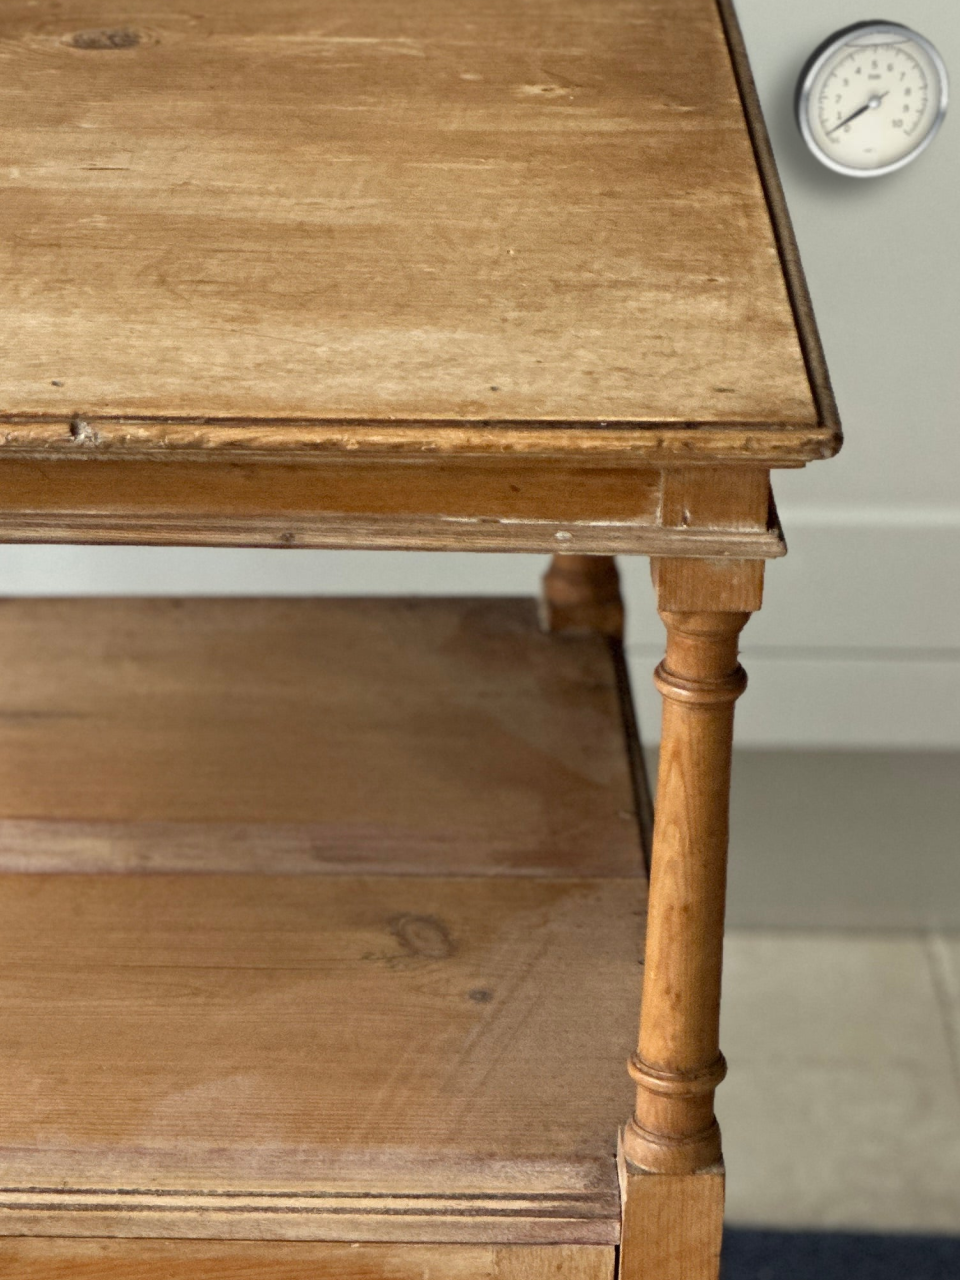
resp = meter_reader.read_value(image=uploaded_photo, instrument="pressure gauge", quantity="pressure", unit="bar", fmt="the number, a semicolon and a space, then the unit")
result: 0.5; bar
